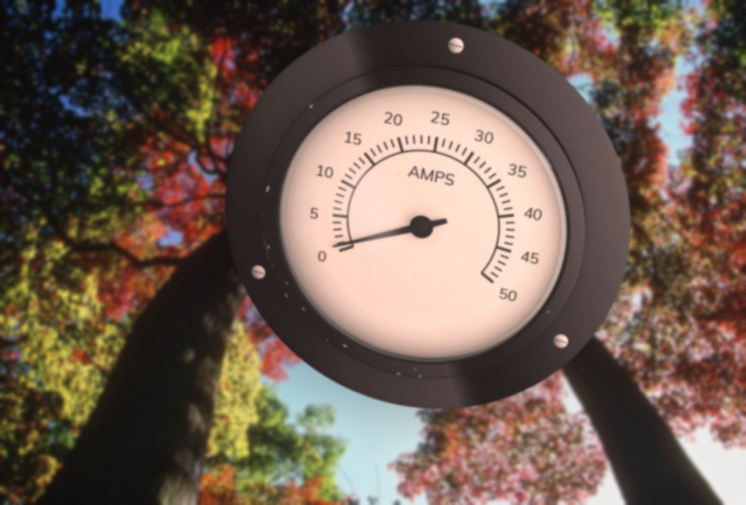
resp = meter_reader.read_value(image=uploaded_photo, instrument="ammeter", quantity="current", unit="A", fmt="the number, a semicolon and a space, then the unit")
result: 1; A
